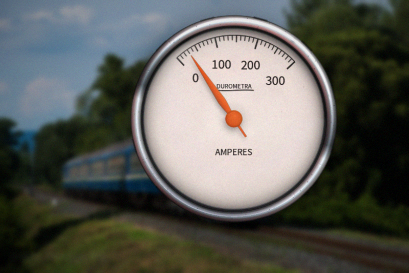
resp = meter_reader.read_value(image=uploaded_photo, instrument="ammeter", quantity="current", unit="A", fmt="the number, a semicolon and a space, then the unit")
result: 30; A
